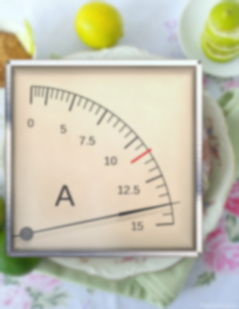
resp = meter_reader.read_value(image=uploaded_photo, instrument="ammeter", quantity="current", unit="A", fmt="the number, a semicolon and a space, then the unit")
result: 14; A
